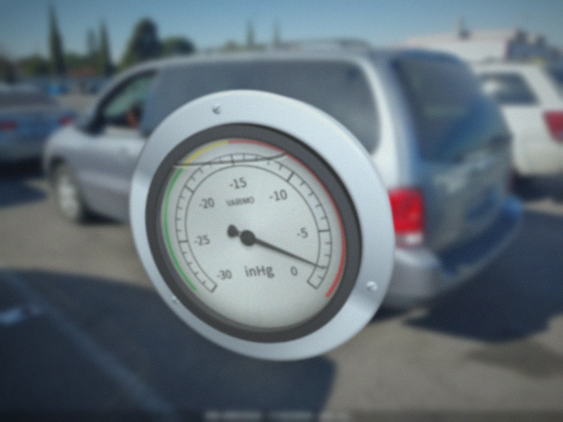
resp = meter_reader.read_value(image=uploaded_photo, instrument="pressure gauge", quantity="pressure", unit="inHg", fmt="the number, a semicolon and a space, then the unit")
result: -2; inHg
